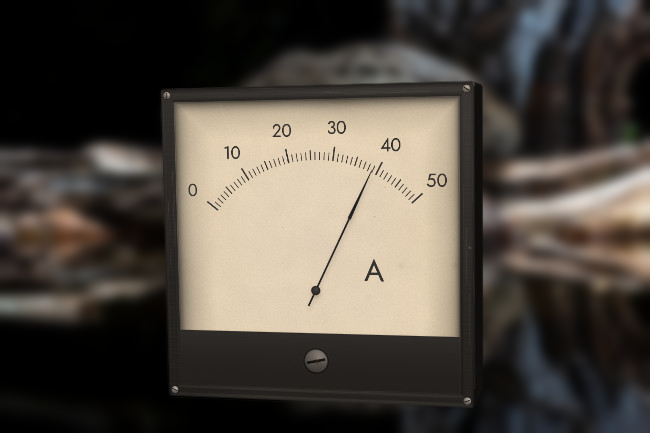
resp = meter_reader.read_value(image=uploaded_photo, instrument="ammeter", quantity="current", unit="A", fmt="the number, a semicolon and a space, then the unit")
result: 39; A
